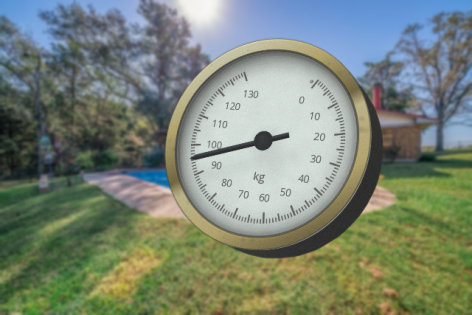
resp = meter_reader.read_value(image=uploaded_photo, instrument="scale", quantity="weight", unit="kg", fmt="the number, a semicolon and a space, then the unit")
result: 95; kg
